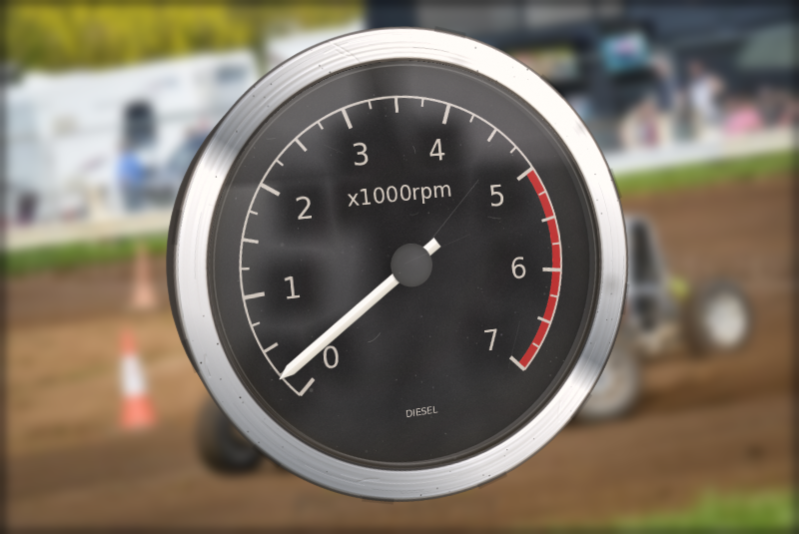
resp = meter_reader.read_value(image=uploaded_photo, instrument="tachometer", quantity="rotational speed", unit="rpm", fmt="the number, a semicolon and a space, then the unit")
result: 250; rpm
